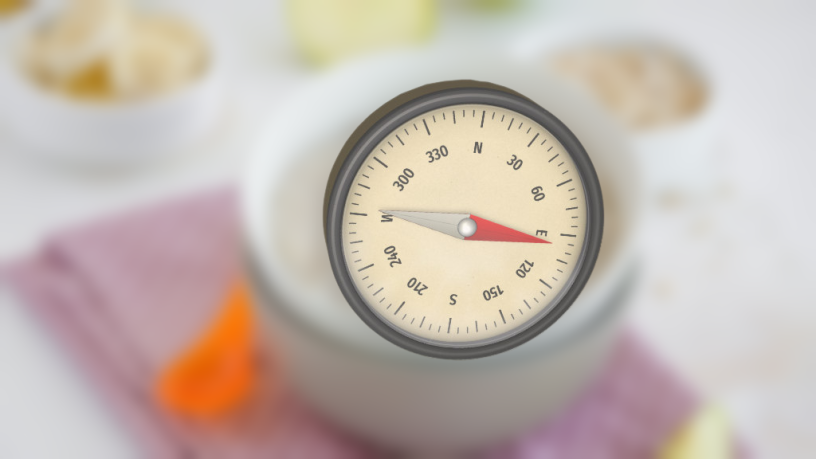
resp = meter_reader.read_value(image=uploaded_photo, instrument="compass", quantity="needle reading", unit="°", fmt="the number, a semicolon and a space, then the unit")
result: 95; °
